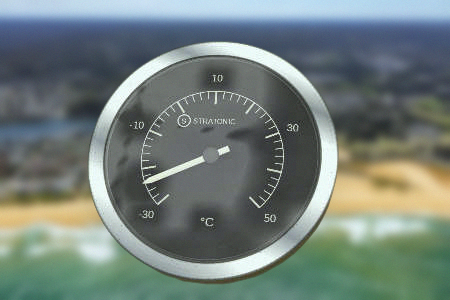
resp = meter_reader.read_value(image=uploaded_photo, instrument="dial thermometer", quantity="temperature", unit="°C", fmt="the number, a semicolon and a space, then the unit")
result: -24; °C
